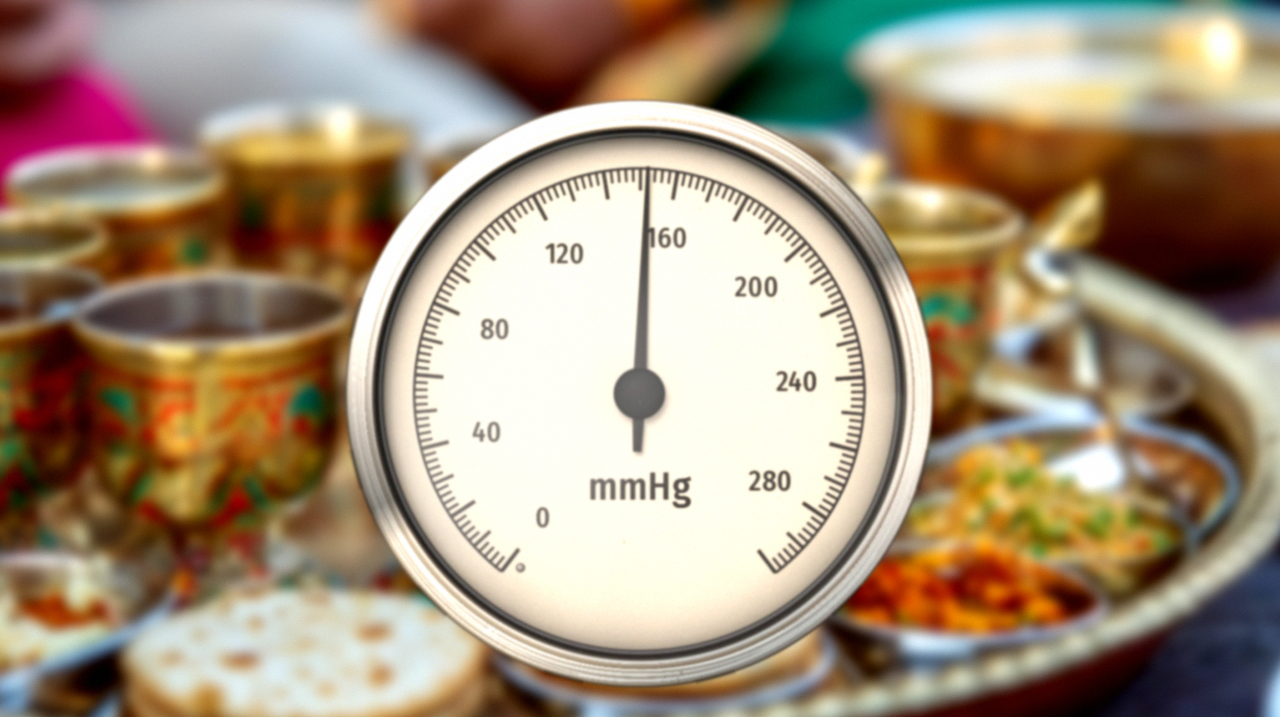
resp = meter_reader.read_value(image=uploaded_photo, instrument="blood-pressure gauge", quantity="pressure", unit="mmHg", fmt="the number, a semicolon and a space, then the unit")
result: 152; mmHg
